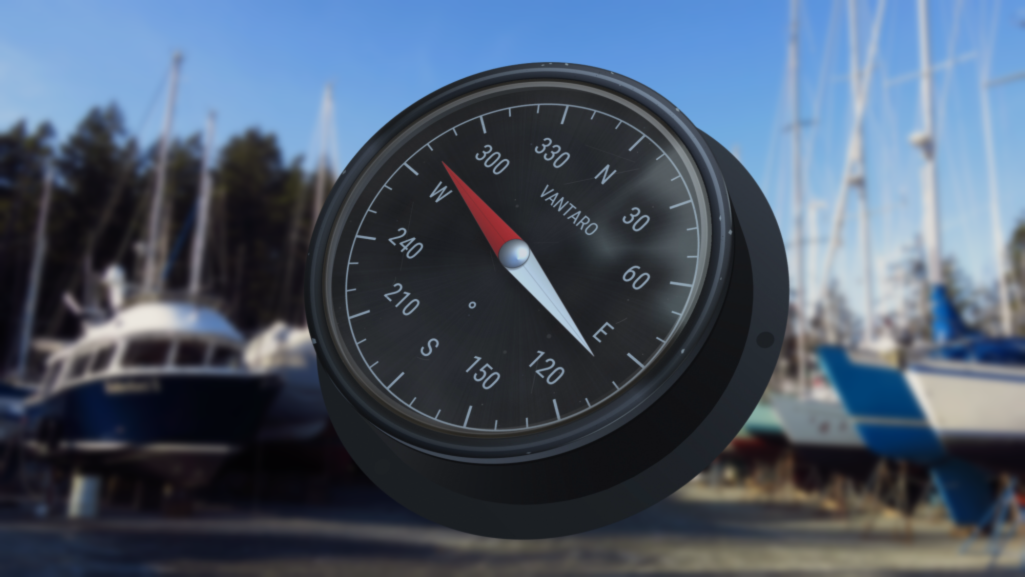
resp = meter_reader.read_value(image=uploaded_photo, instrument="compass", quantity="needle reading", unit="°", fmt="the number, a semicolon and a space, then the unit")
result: 280; °
